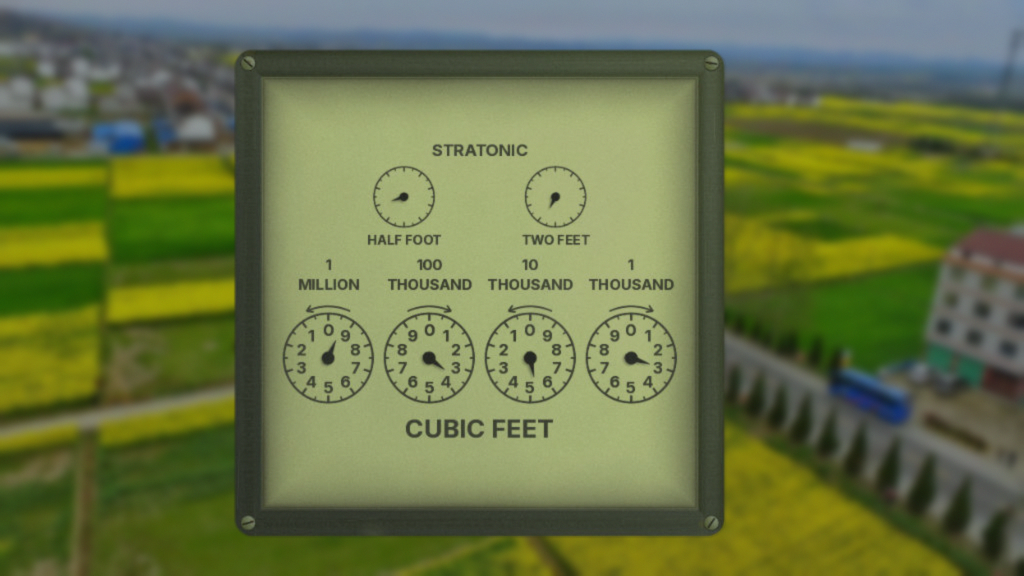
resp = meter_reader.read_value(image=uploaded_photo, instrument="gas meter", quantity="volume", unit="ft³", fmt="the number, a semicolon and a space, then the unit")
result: 935300; ft³
